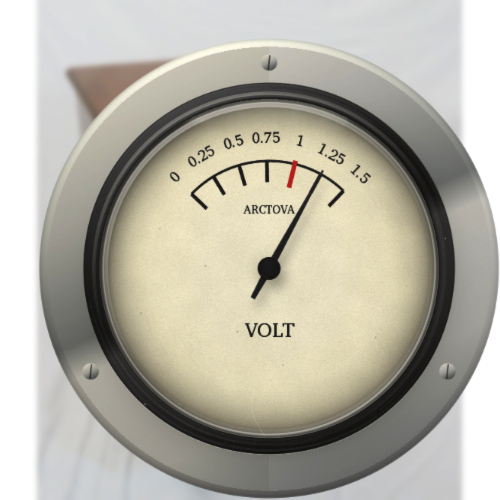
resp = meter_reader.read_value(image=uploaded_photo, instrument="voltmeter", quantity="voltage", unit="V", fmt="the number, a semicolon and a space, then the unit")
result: 1.25; V
